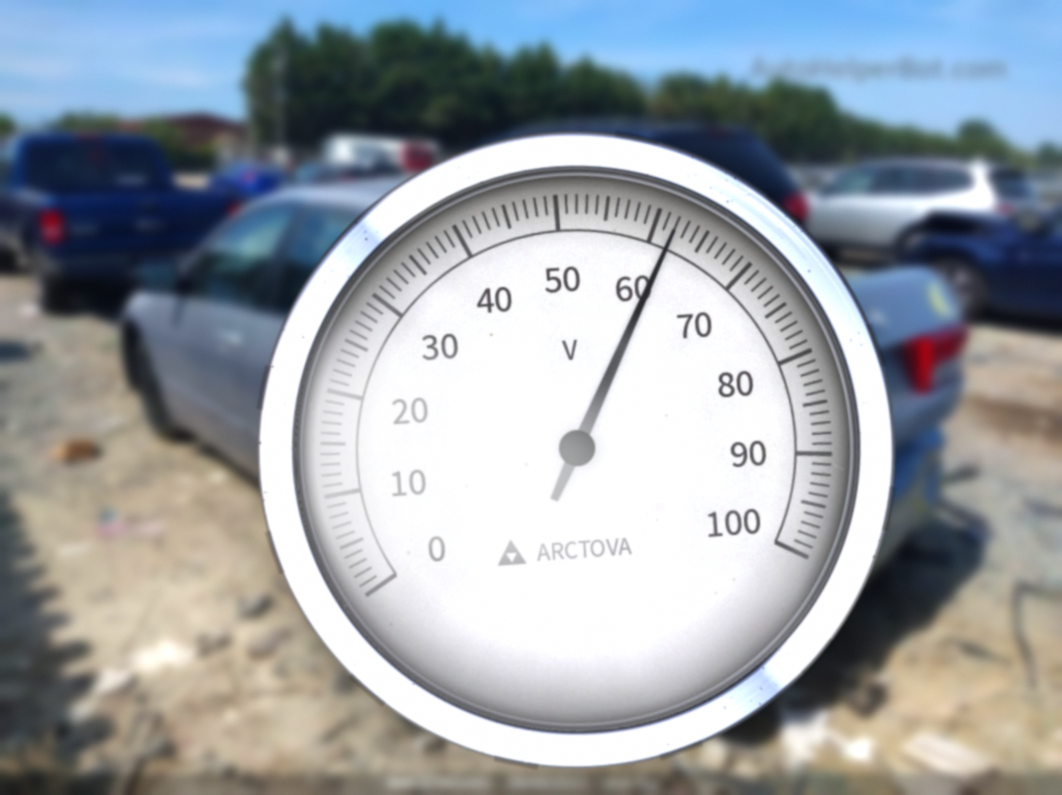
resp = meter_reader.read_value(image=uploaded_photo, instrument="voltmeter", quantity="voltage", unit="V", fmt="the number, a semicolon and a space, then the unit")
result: 62; V
